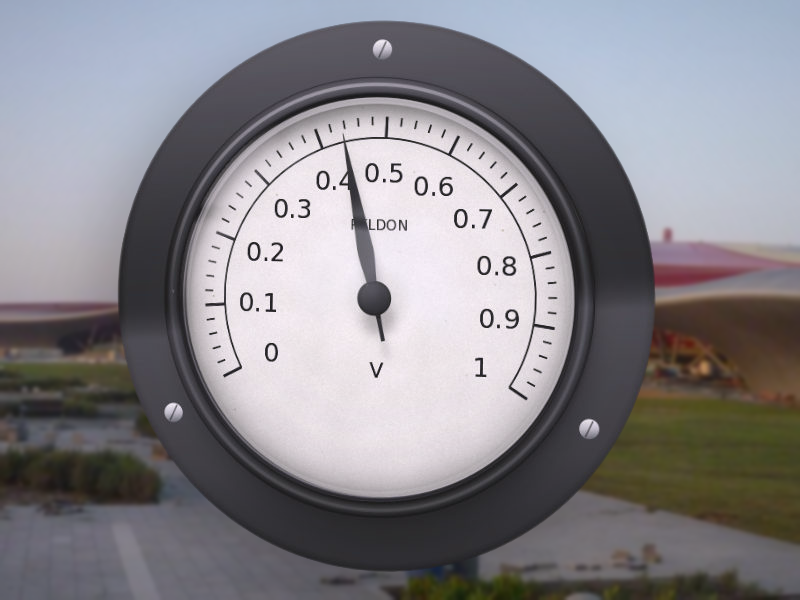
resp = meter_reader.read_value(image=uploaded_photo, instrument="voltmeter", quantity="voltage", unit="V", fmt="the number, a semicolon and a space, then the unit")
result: 0.44; V
